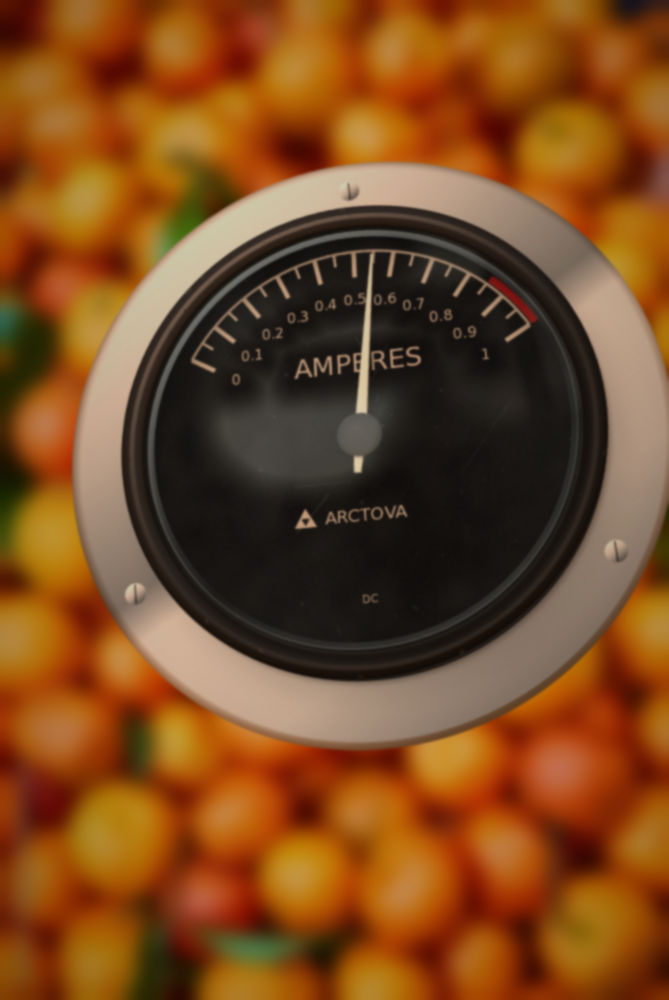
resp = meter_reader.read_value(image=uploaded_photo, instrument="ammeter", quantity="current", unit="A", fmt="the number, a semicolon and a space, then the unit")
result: 0.55; A
